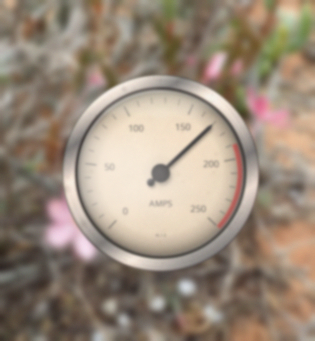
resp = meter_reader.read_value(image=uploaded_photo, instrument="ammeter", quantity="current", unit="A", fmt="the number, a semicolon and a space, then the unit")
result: 170; A
